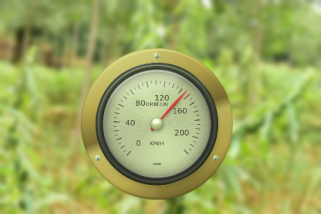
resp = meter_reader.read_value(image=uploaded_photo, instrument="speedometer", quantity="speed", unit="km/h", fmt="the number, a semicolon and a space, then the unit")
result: 145; km/h
